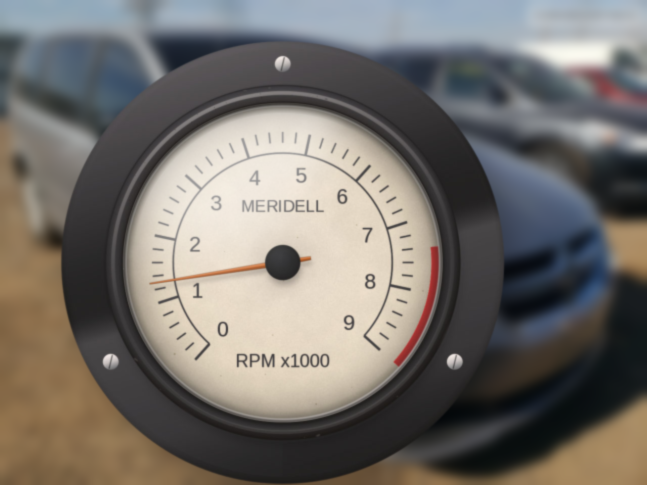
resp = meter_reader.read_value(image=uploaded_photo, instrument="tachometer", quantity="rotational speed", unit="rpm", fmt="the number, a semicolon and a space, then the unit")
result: 1300; rpm
